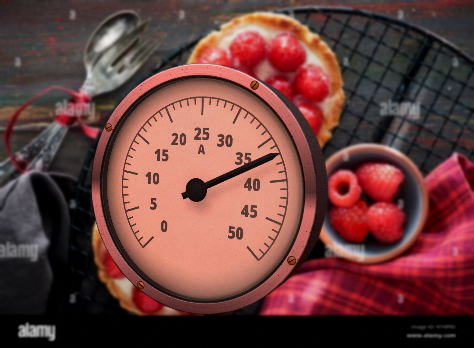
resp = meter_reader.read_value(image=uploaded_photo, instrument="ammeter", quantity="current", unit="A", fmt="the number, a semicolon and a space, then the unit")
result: 37; A
